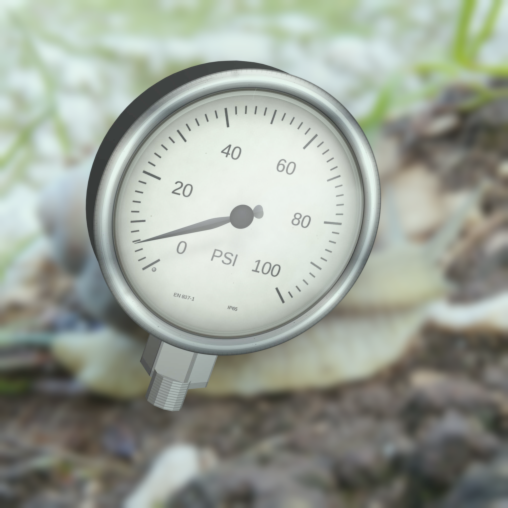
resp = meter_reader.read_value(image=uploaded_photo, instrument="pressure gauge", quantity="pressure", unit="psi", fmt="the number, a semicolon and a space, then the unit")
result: 6; psi
